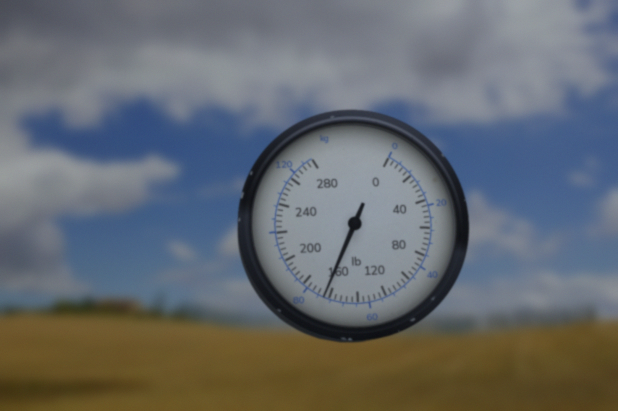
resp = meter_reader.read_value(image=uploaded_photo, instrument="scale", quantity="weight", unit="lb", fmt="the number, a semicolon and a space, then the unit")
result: 164; lb
